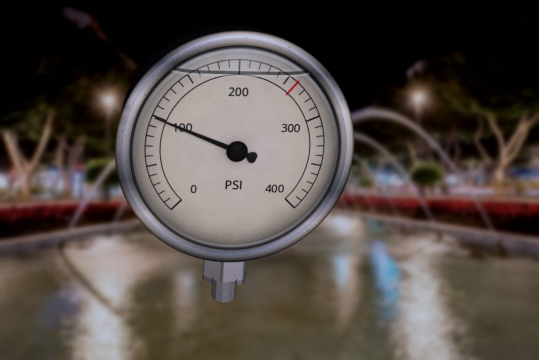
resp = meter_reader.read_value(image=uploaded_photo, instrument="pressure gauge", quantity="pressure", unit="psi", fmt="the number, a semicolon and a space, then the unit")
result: 100; psi
